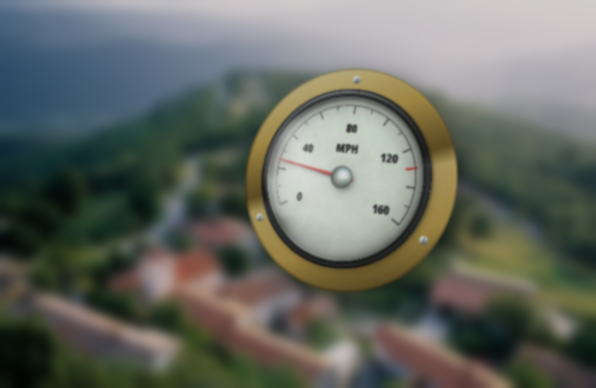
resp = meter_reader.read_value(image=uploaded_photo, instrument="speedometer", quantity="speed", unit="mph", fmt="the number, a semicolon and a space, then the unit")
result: 25; mph
